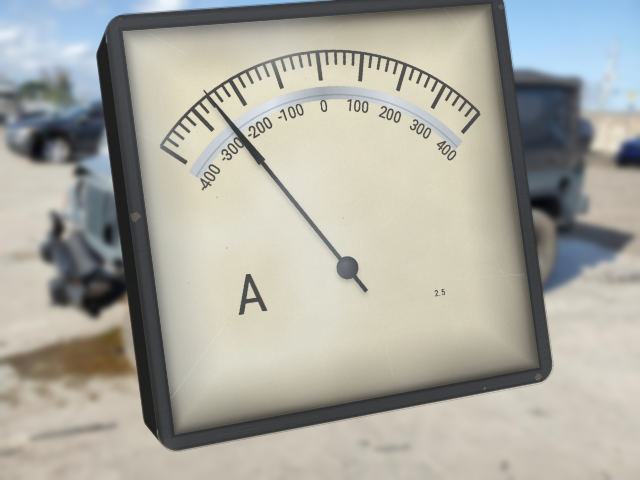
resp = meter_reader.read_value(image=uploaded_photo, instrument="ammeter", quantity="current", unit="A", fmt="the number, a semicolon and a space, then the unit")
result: -260; A
